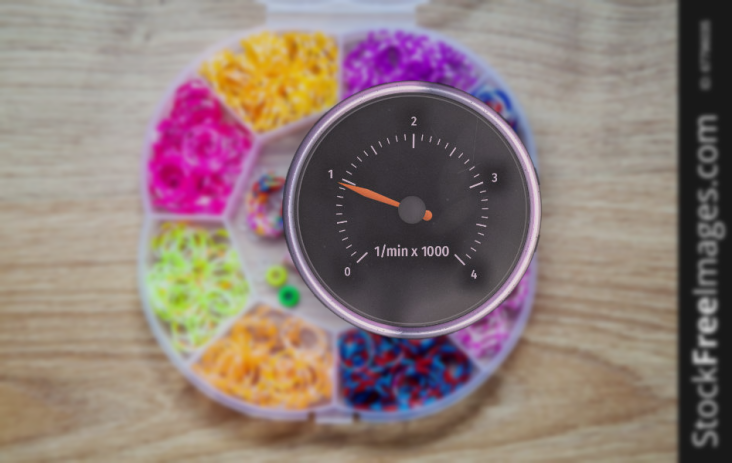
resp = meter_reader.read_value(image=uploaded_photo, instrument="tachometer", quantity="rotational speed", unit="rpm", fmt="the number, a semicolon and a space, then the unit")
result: 950; rpm
